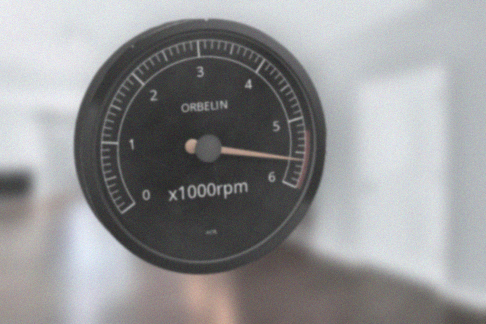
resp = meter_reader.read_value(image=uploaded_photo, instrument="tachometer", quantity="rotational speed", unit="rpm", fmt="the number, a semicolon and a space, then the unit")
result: 5600; rpm
